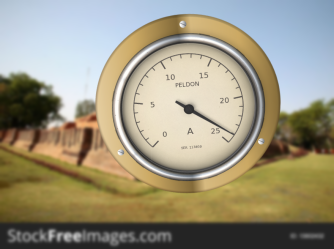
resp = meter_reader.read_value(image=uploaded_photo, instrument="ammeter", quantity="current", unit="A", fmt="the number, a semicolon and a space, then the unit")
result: 24; A
